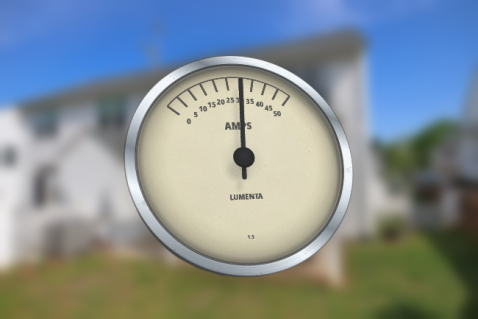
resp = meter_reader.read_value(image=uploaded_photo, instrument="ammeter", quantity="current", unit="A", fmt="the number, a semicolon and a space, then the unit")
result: 30; A
